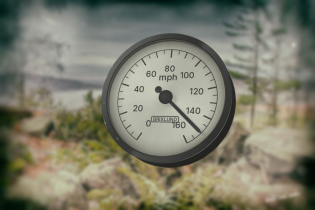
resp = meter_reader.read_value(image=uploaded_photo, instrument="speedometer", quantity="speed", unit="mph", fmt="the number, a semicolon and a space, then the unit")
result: 150; mph
